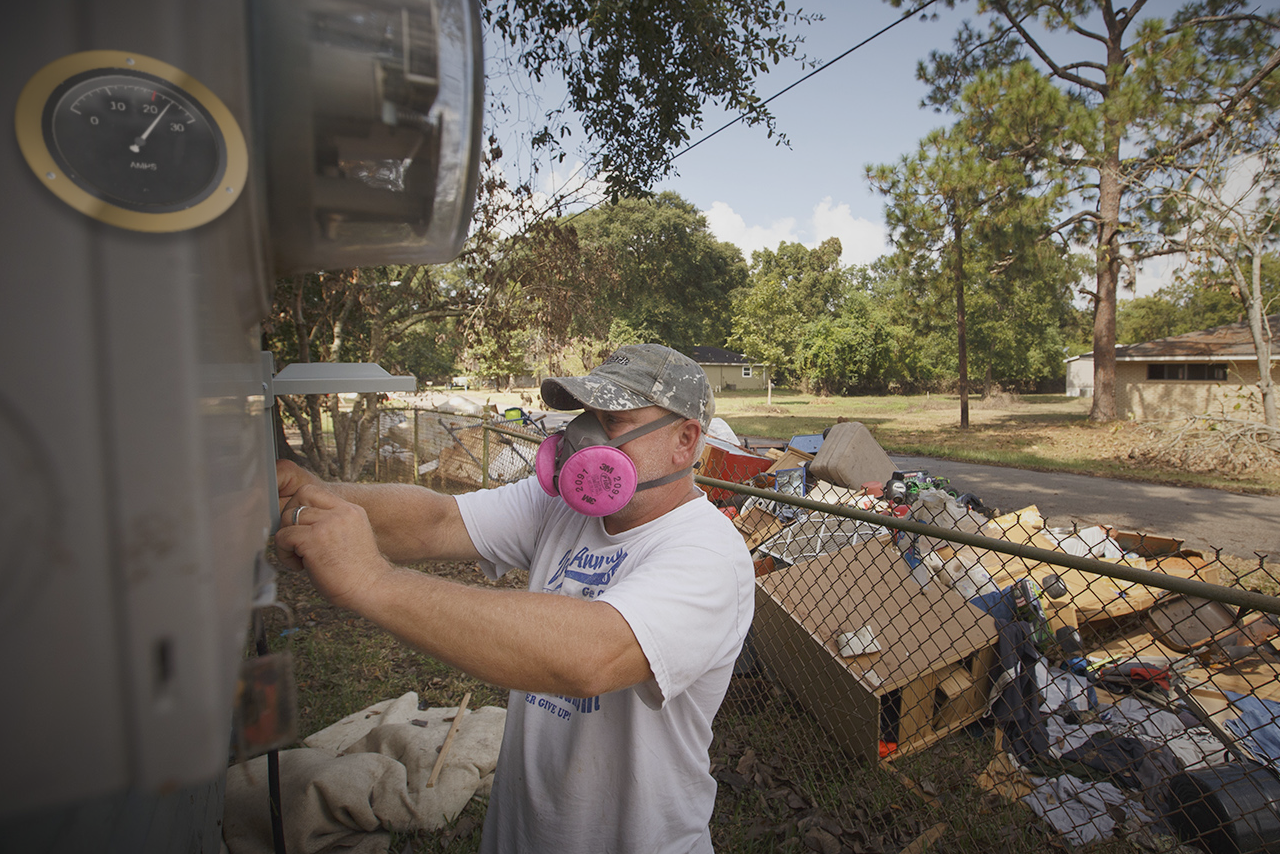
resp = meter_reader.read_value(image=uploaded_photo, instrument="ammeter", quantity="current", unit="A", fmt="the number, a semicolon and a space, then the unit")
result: 24; A
